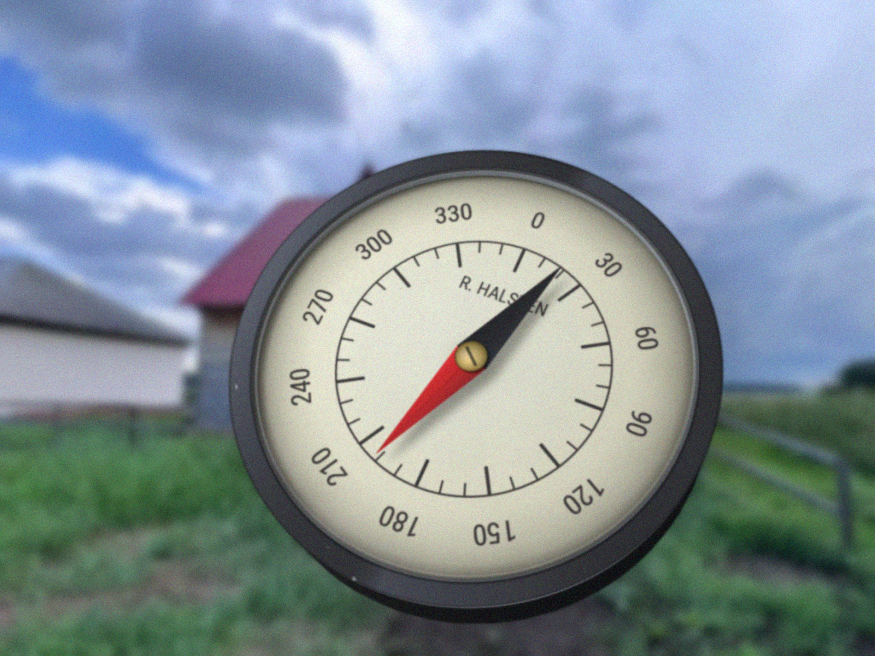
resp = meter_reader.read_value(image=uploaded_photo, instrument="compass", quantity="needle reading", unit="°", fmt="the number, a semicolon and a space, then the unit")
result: 200; °
